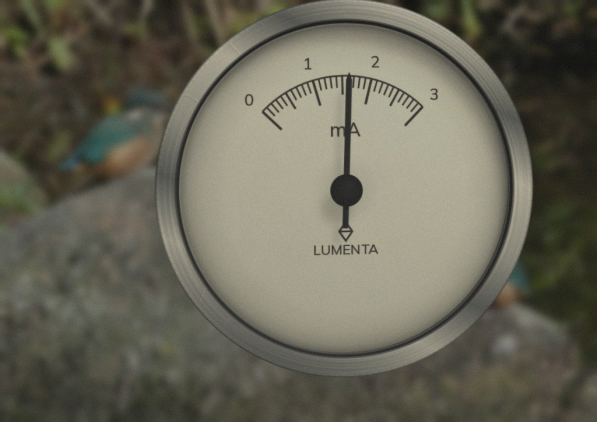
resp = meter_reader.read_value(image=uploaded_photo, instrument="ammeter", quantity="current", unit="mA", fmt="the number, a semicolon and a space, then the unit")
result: 1.6; mA
